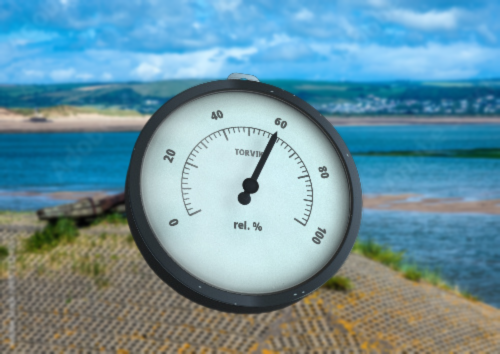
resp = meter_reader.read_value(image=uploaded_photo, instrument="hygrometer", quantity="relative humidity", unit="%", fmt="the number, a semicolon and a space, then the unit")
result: 60; %
